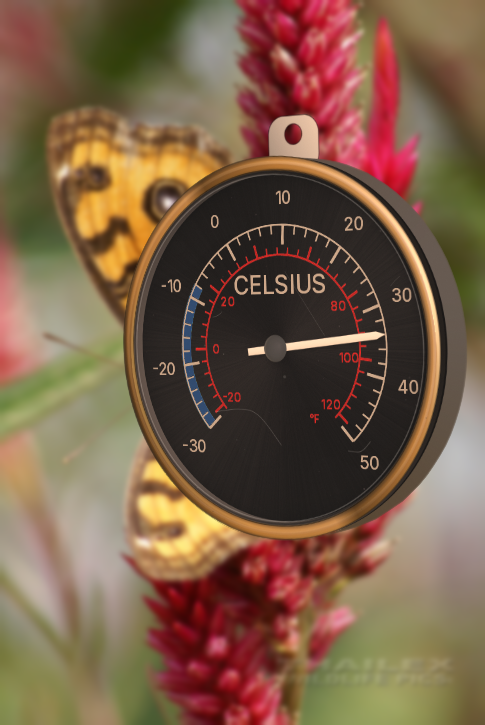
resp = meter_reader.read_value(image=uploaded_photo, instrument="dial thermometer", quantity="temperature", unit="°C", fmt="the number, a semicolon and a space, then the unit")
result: 34; °C
